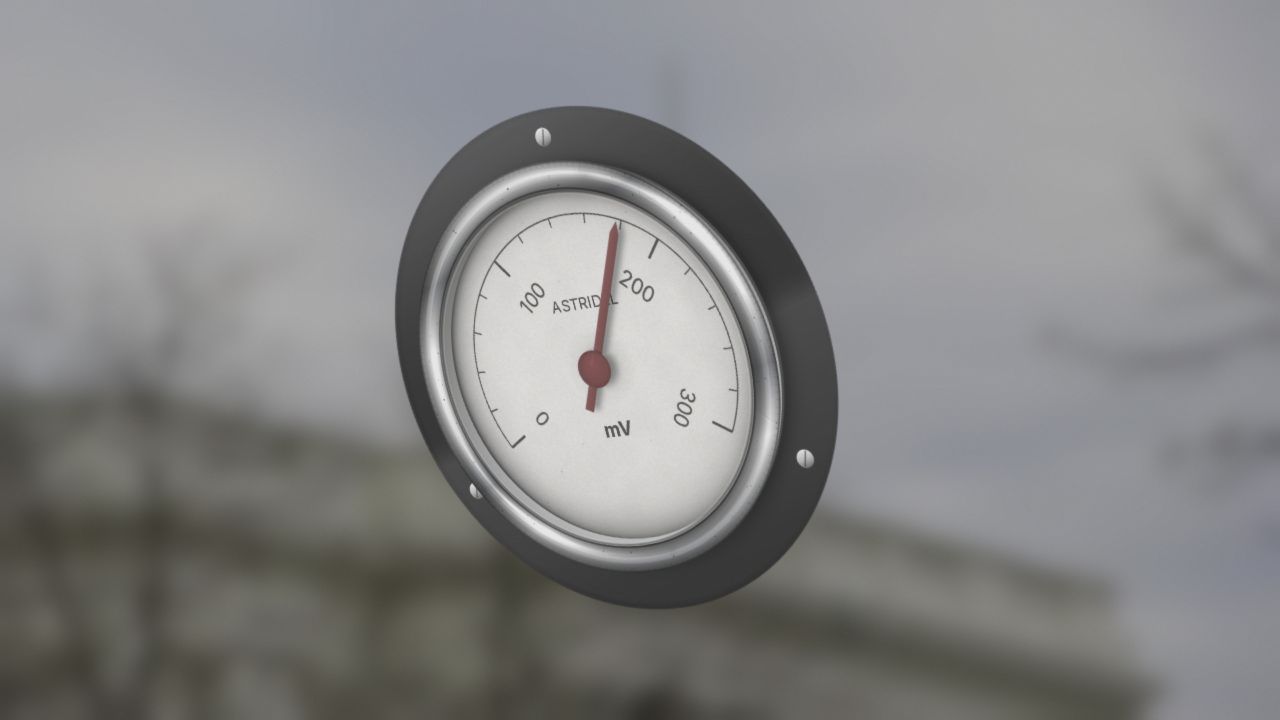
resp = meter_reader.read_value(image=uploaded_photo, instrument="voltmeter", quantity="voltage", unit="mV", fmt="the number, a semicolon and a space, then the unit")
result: 180; mV
